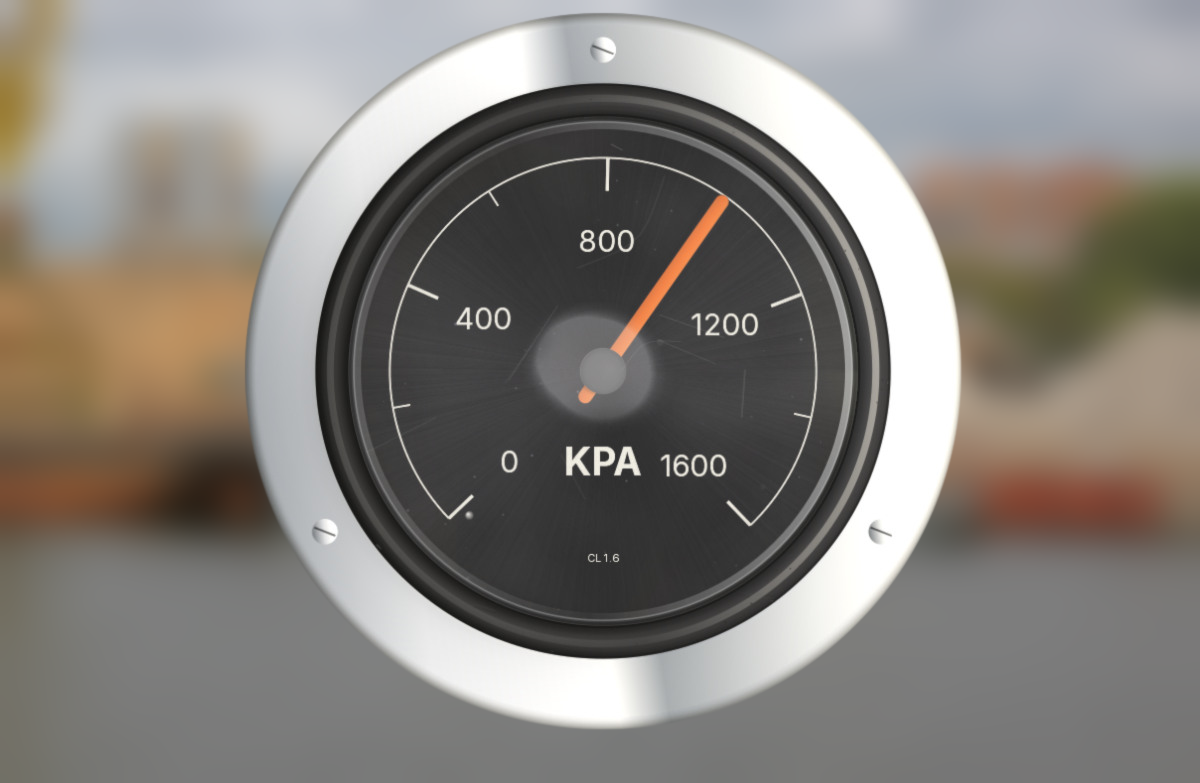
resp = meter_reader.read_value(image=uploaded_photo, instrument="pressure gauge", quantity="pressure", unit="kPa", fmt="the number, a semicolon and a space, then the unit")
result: 1000; kPa
